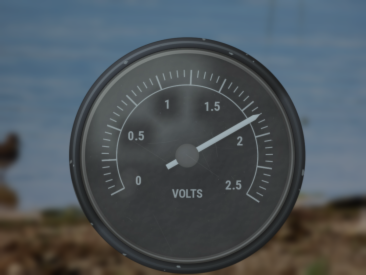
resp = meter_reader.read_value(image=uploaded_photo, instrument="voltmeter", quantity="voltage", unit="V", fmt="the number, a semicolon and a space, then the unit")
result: 1.85; V
